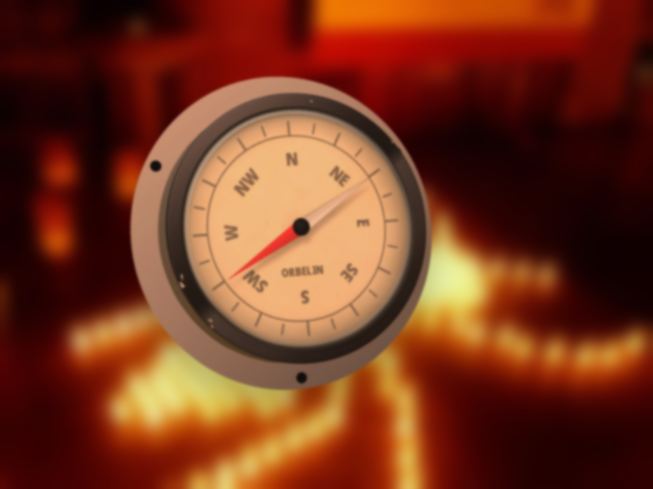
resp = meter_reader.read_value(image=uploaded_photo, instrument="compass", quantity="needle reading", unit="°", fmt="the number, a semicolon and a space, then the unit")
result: 240; °
